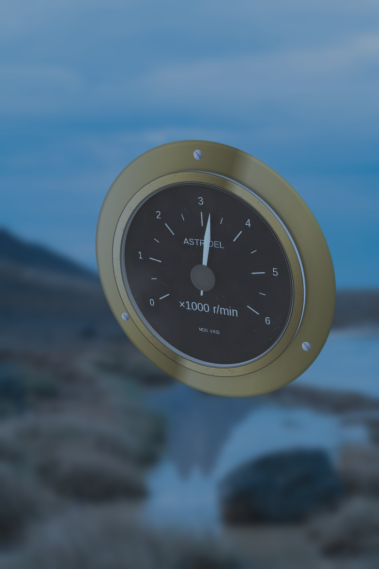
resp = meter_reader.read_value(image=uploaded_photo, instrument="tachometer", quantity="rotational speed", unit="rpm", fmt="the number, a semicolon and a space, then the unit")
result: 3250; rpm
